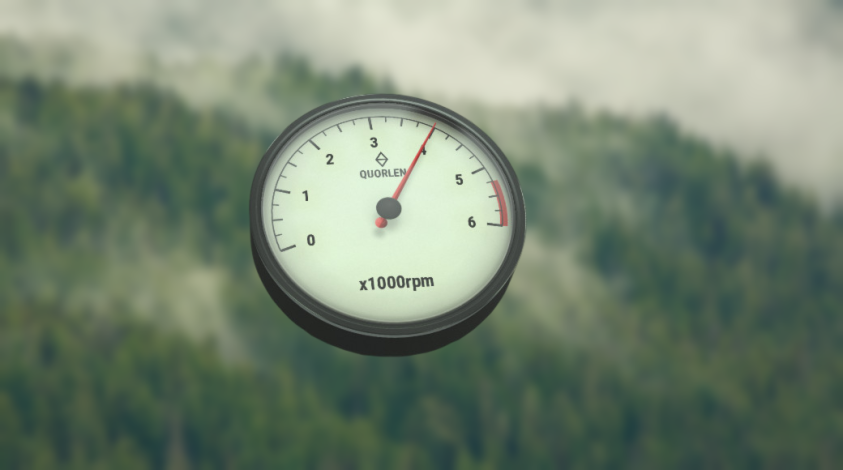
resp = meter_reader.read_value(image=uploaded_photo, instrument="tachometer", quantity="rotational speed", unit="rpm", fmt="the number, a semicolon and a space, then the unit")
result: 4000; rpm
